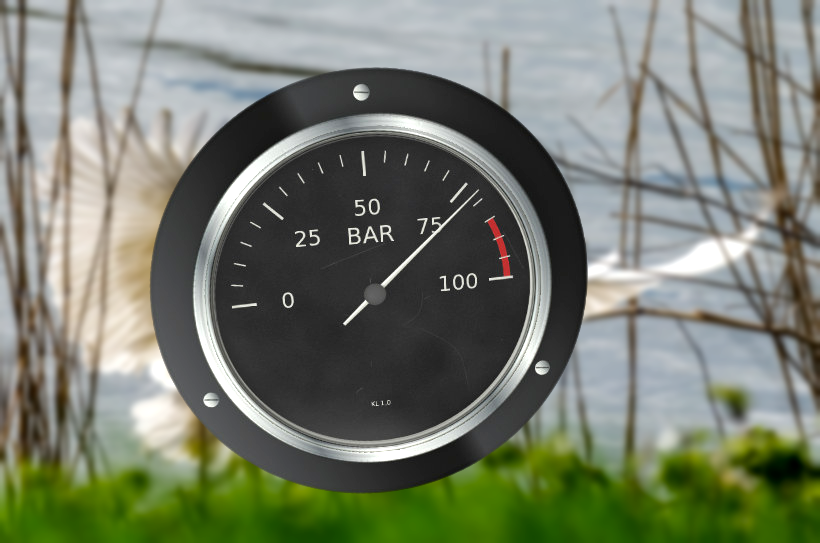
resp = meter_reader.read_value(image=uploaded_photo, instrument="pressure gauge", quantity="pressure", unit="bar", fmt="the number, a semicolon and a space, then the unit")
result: 77.5; bar
